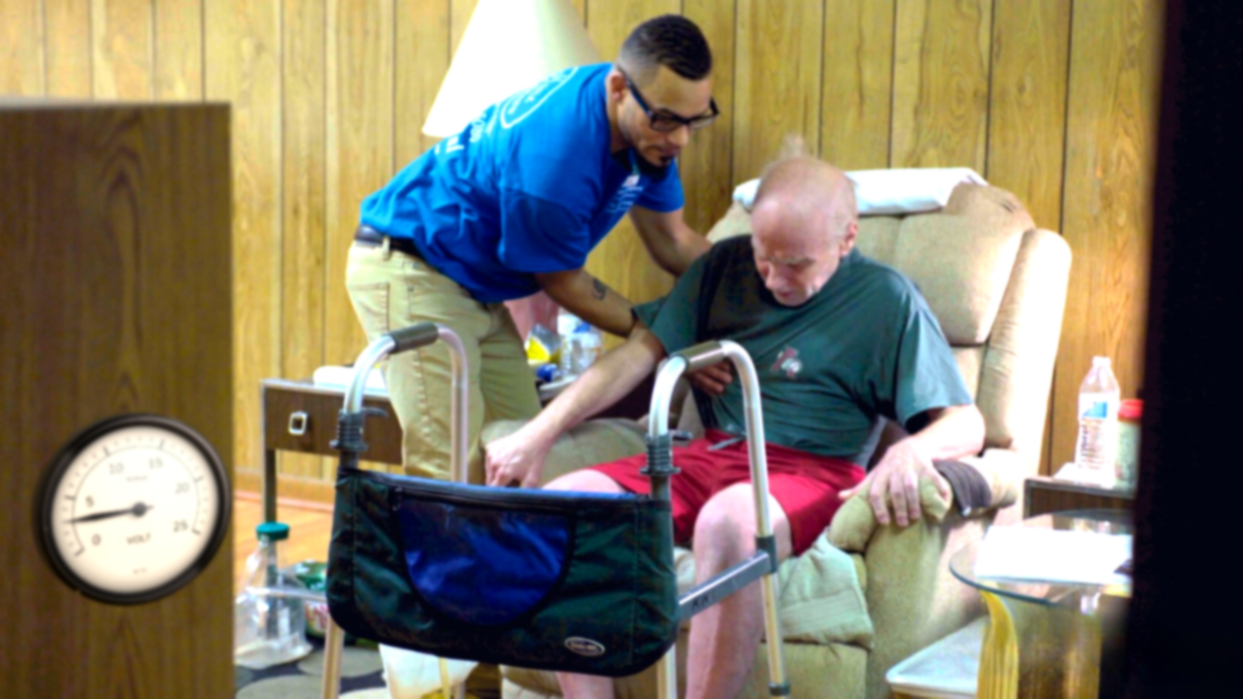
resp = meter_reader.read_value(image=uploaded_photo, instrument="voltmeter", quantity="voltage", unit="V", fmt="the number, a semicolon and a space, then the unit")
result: 3; V
